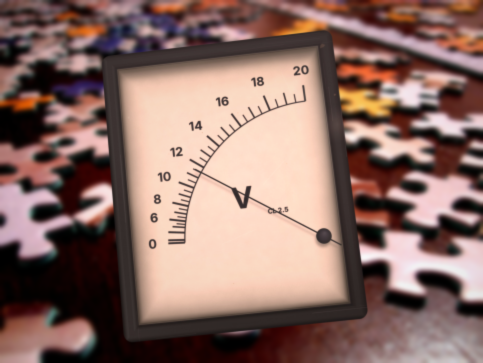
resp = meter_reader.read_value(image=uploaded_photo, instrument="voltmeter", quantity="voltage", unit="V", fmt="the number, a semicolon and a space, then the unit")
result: 11.5; V
